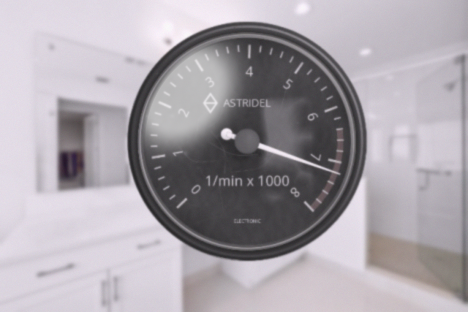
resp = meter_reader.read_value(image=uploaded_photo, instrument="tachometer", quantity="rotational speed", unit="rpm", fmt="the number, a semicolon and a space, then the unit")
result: 7200; rpm
